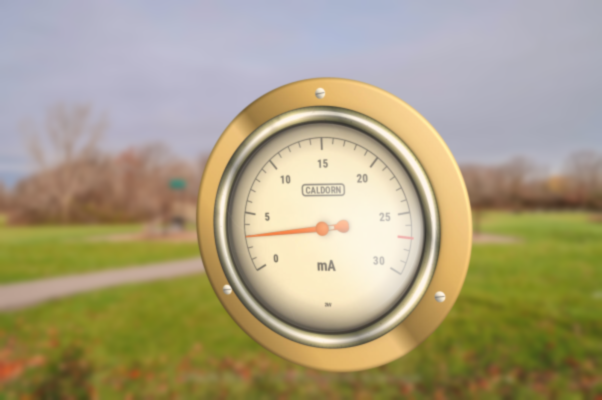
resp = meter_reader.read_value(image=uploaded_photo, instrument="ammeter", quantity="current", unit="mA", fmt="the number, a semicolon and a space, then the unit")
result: 3; mA
